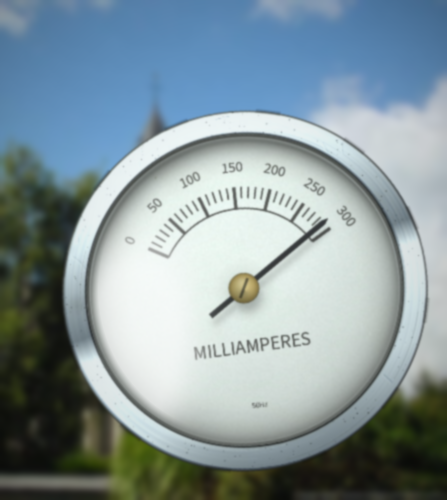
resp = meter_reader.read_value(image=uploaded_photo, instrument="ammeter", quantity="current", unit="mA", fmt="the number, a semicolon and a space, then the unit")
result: 290; mA
